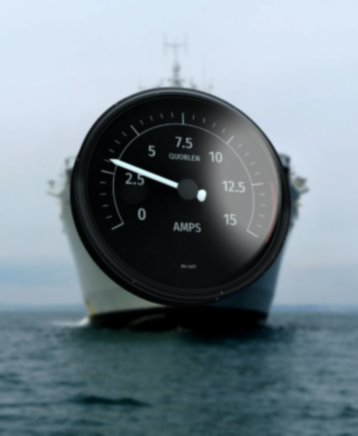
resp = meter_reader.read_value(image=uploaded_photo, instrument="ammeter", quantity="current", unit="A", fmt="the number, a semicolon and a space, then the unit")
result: 3; A
